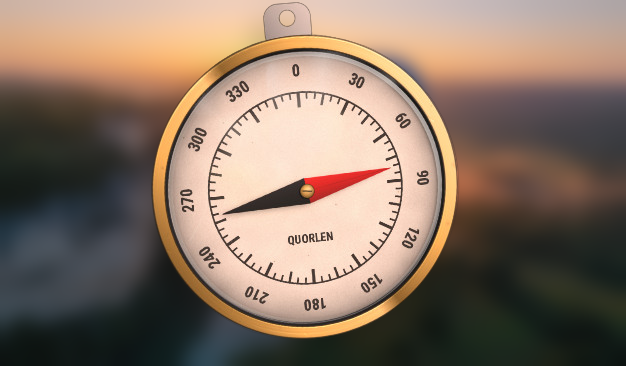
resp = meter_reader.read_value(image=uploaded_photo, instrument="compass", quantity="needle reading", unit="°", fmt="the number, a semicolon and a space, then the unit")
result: 80; °
